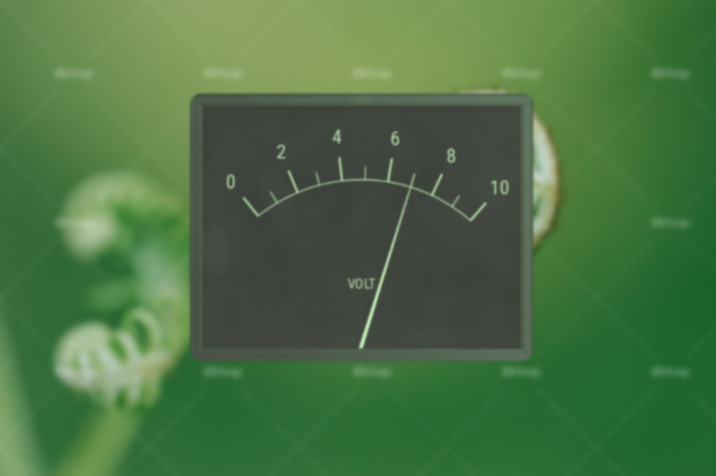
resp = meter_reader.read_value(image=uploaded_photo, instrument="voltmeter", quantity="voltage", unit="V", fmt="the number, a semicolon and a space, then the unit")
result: 7; V
